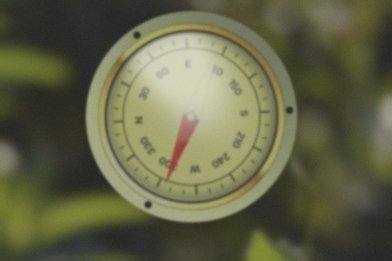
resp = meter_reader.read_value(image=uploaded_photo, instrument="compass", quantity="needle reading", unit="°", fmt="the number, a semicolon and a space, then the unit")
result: 295; °
